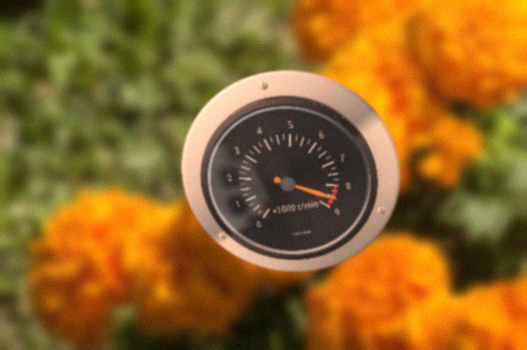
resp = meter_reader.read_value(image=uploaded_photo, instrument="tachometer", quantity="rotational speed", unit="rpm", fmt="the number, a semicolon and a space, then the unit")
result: 8500; rpm
